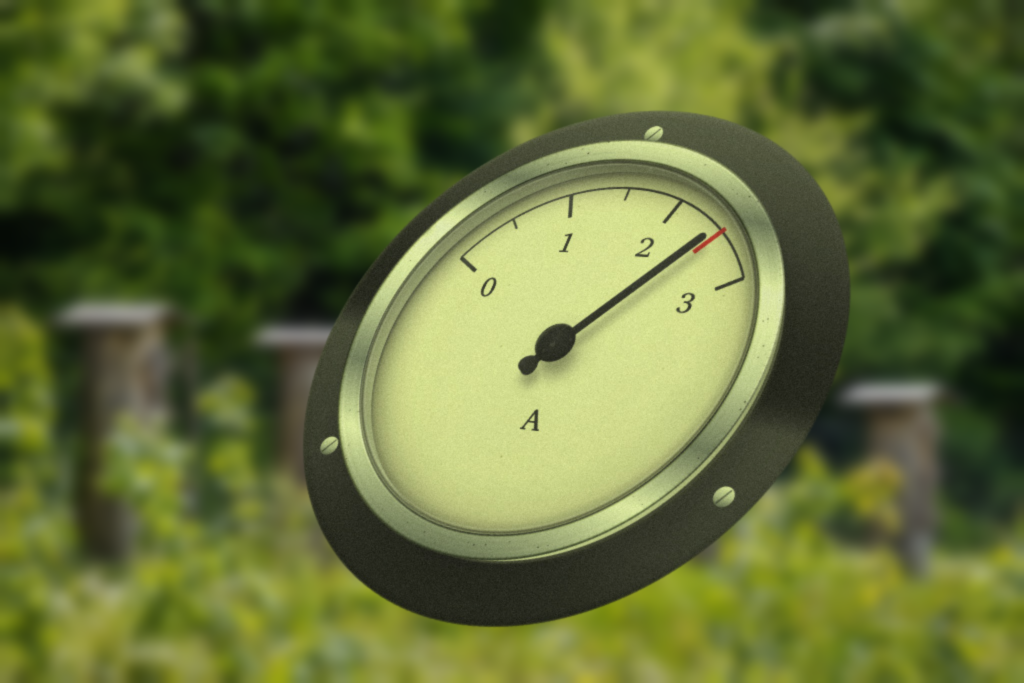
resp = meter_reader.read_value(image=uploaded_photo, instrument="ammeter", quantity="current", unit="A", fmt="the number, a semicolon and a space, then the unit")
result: 2.5; A
